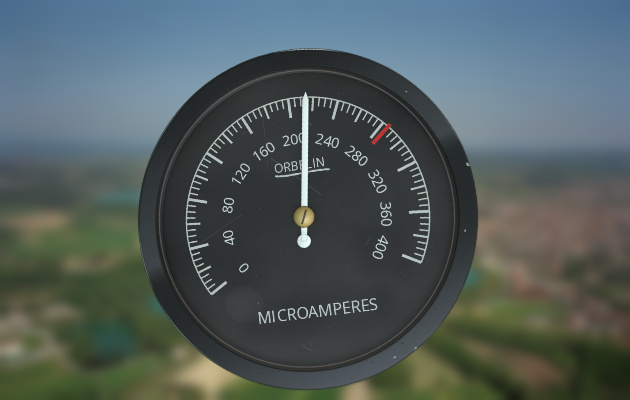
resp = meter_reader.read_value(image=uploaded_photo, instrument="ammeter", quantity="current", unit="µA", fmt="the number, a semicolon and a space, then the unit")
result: 215; µA
